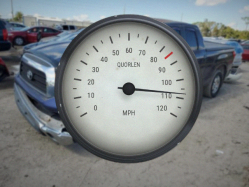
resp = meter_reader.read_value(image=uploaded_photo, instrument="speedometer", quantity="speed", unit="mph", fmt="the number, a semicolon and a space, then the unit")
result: 107.5; mph
